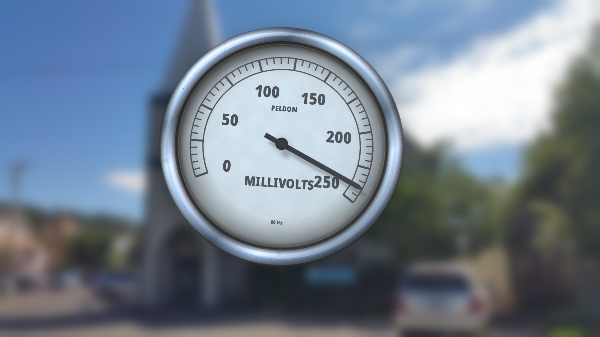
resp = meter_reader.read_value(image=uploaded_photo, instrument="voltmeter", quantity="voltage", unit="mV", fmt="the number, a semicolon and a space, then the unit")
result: 240; mV
